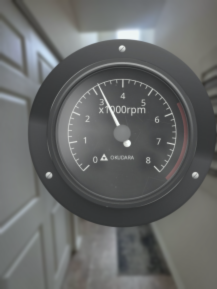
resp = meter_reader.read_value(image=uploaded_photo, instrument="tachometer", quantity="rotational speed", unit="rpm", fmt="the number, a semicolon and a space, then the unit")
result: 3200; rpm
